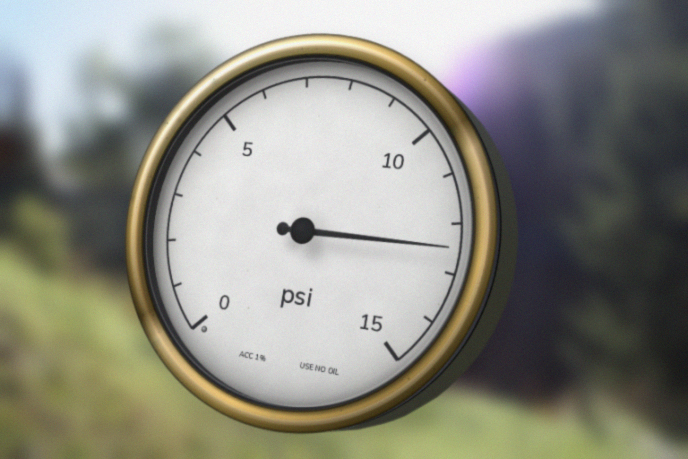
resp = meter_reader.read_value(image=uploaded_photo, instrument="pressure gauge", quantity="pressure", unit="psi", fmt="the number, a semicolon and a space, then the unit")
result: 12.5; psi
